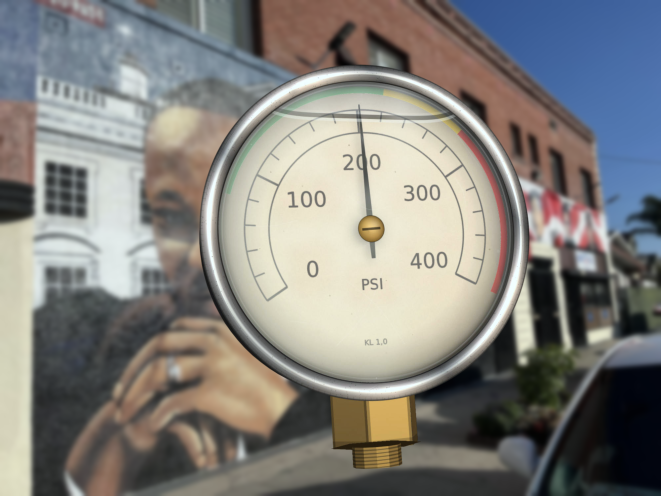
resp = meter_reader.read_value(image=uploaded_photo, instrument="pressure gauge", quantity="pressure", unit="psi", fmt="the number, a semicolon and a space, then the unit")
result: 200; psi
